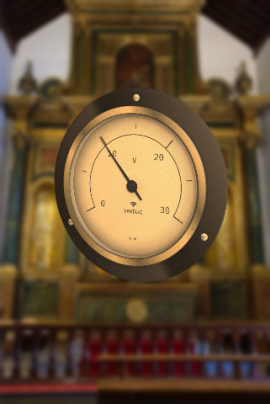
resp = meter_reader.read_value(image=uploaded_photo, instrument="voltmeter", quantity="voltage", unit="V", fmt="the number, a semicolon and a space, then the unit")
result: 10; V
